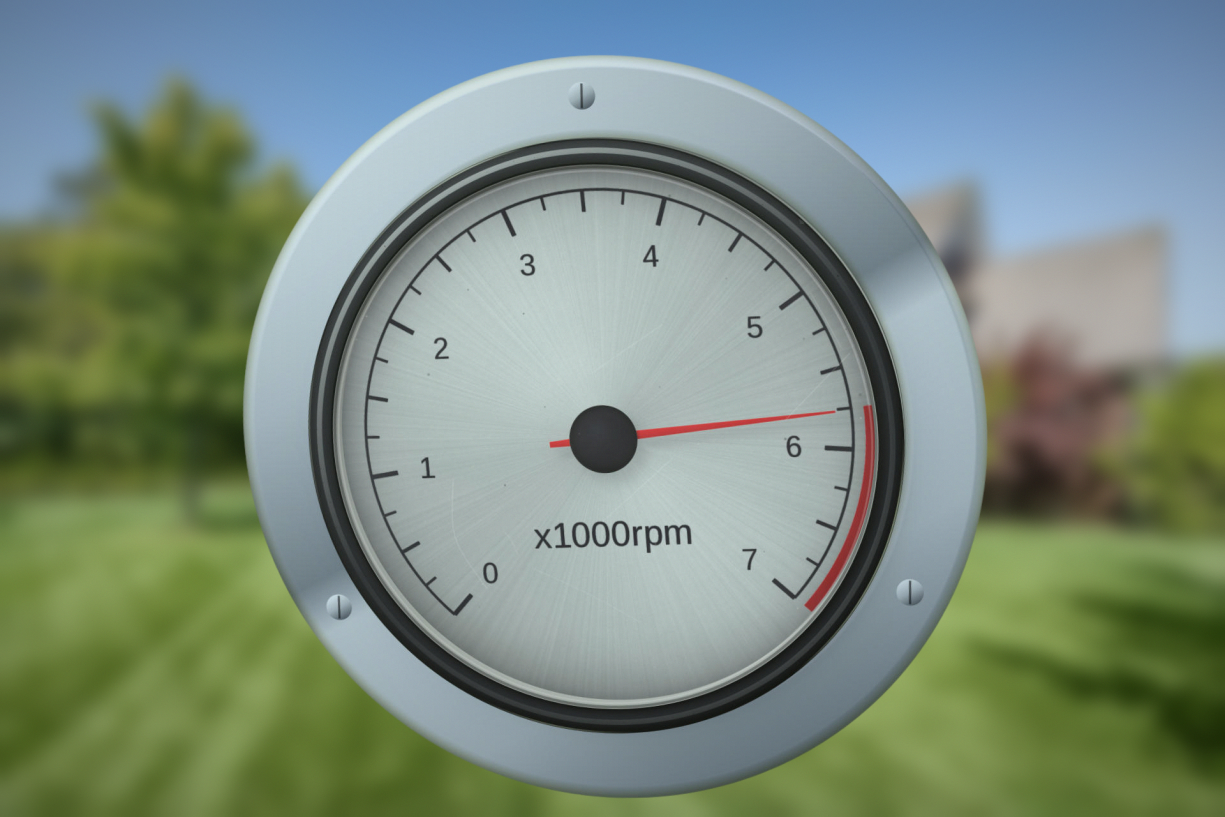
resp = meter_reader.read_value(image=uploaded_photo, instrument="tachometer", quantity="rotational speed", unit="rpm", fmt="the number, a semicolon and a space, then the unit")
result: 5750; rpm
